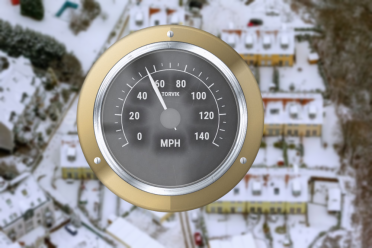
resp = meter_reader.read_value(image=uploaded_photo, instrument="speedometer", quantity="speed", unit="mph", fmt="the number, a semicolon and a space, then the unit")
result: 55; mph
